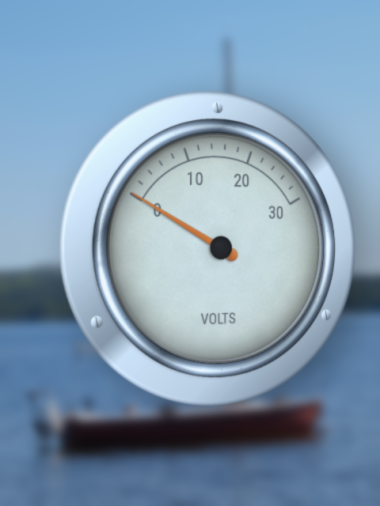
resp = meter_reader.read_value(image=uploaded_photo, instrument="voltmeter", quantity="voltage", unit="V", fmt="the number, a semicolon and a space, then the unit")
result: 0; V
